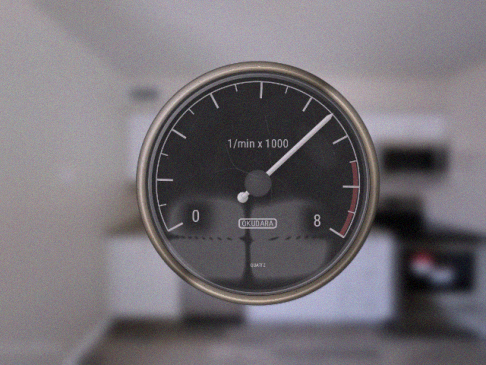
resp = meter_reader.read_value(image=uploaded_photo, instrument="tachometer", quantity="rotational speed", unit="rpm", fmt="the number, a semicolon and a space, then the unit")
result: 5500; rpm
